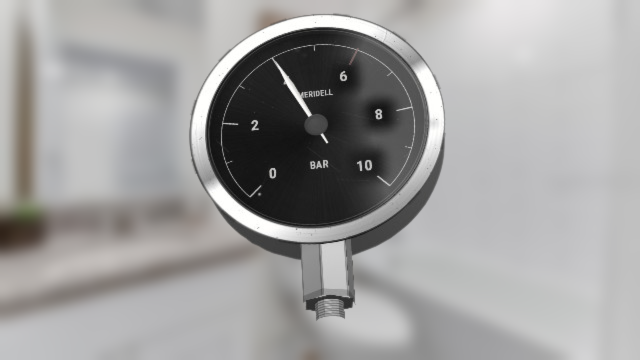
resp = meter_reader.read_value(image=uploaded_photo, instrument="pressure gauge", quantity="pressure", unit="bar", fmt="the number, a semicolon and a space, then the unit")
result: 4; bar
